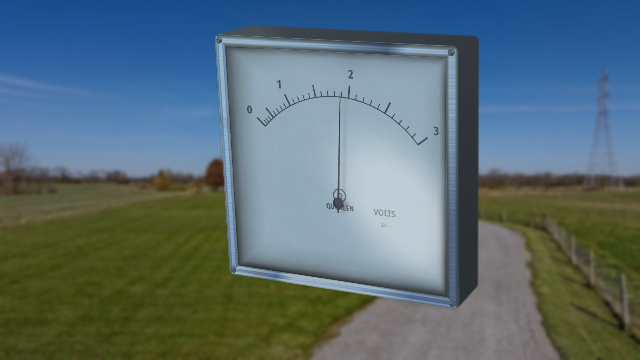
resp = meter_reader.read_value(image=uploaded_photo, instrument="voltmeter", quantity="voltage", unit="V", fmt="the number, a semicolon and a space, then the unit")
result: 1.9; V
